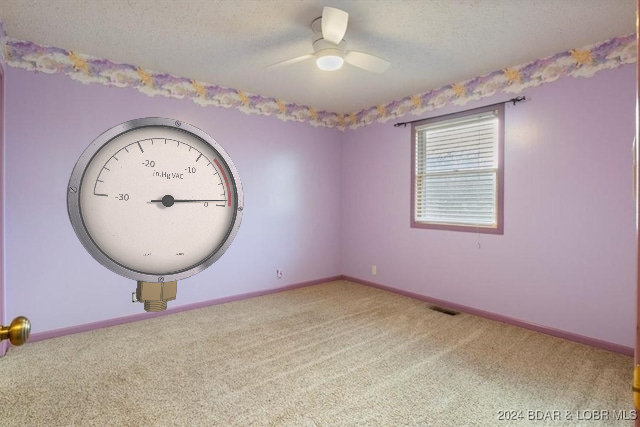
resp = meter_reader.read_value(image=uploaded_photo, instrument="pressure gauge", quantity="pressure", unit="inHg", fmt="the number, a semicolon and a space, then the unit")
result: -1; inHg
